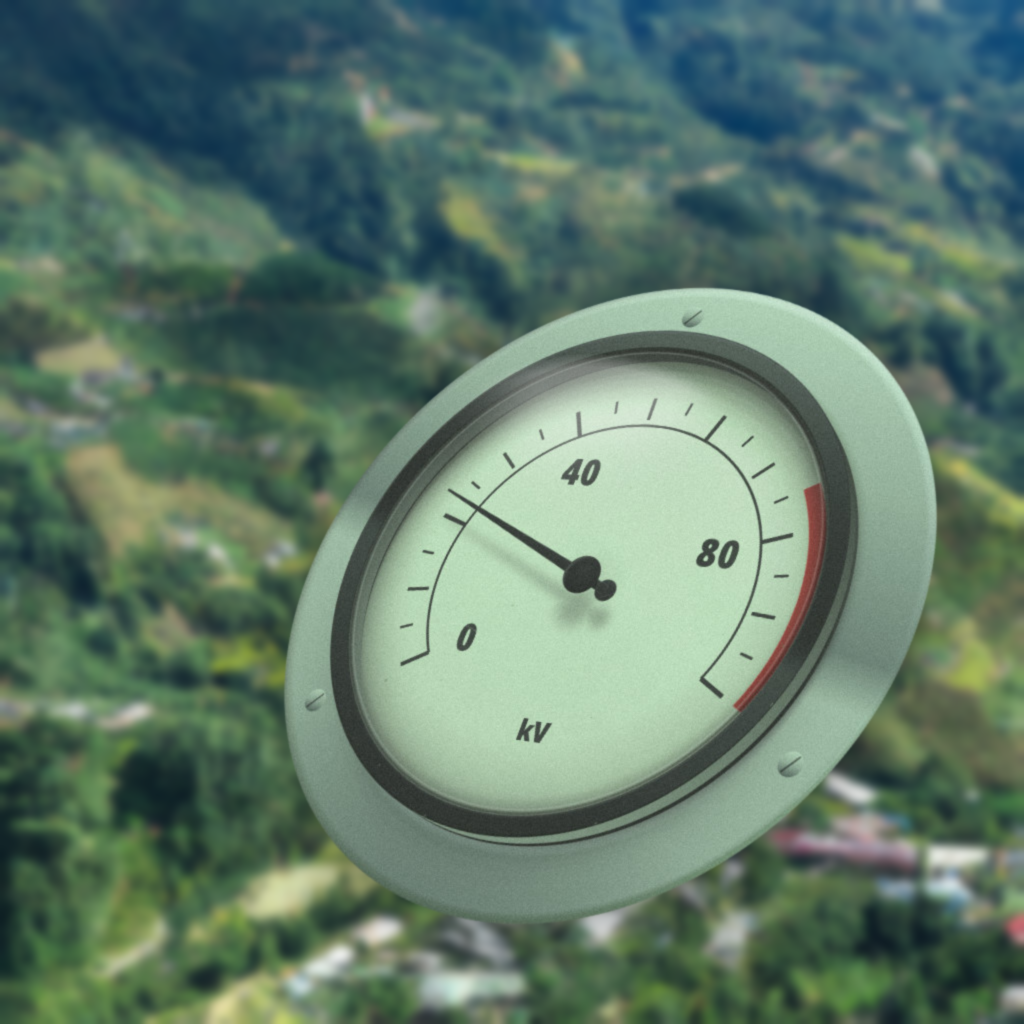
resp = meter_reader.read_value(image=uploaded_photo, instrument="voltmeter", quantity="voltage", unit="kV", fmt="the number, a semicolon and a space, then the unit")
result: 22.5; kV
